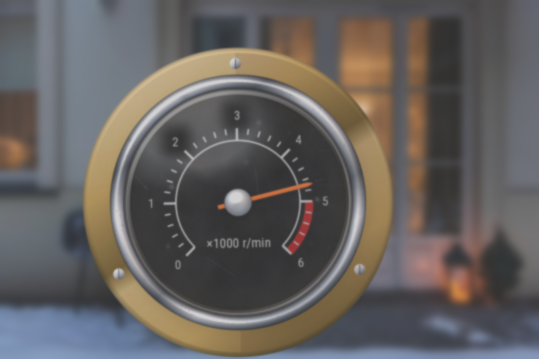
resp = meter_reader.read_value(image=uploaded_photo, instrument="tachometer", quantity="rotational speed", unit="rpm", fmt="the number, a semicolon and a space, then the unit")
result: 4700; rpm
